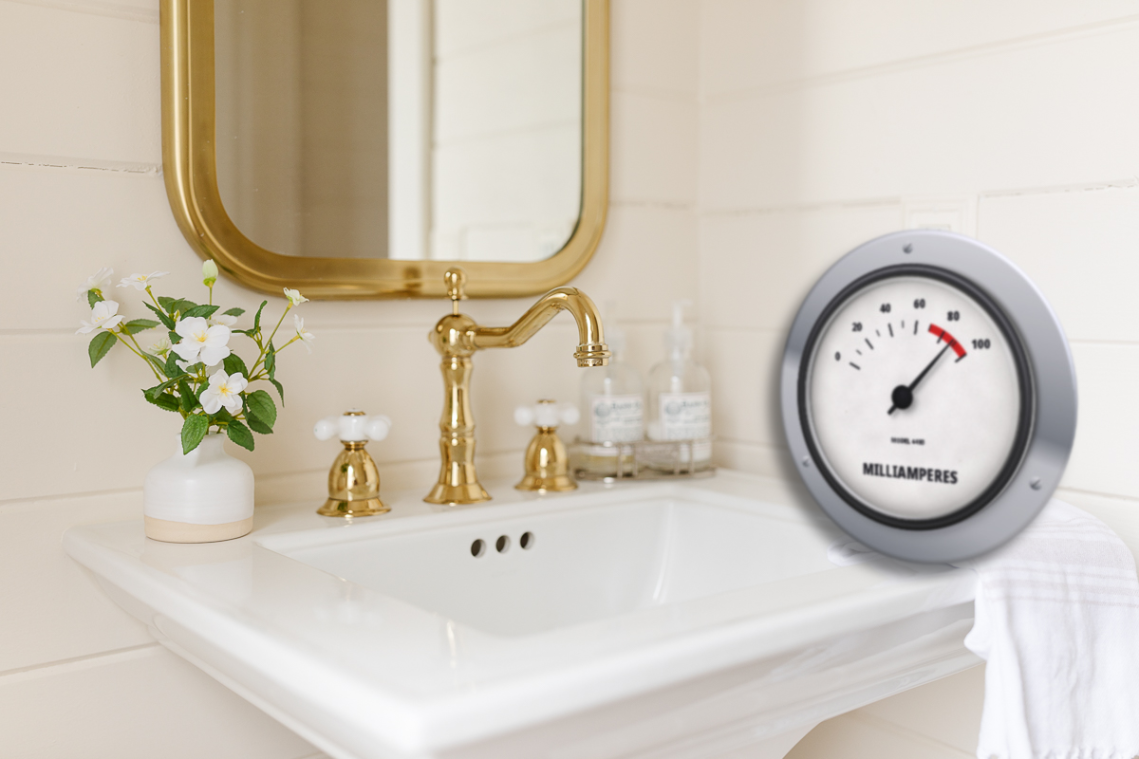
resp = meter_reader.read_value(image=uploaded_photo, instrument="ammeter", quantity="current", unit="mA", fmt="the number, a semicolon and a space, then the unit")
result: 90; mA
